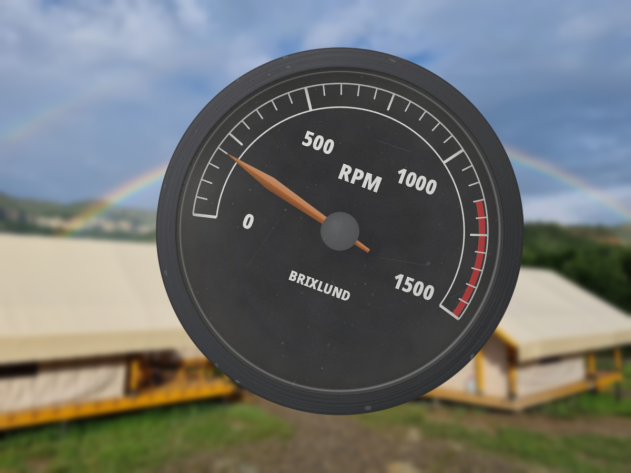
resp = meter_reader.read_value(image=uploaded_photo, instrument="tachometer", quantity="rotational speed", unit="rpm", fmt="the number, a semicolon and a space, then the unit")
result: 200; rpm
